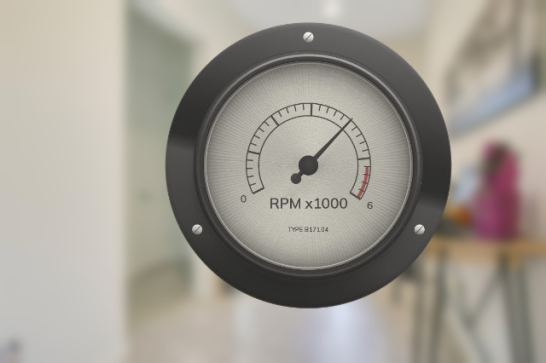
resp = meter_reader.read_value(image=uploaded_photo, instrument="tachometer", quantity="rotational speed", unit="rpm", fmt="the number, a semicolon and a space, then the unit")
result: 4000; rpm
